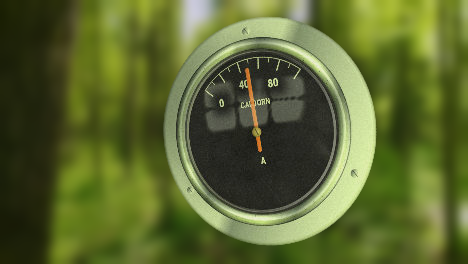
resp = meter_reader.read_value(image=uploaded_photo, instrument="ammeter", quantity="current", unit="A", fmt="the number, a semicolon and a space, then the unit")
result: 50; A
